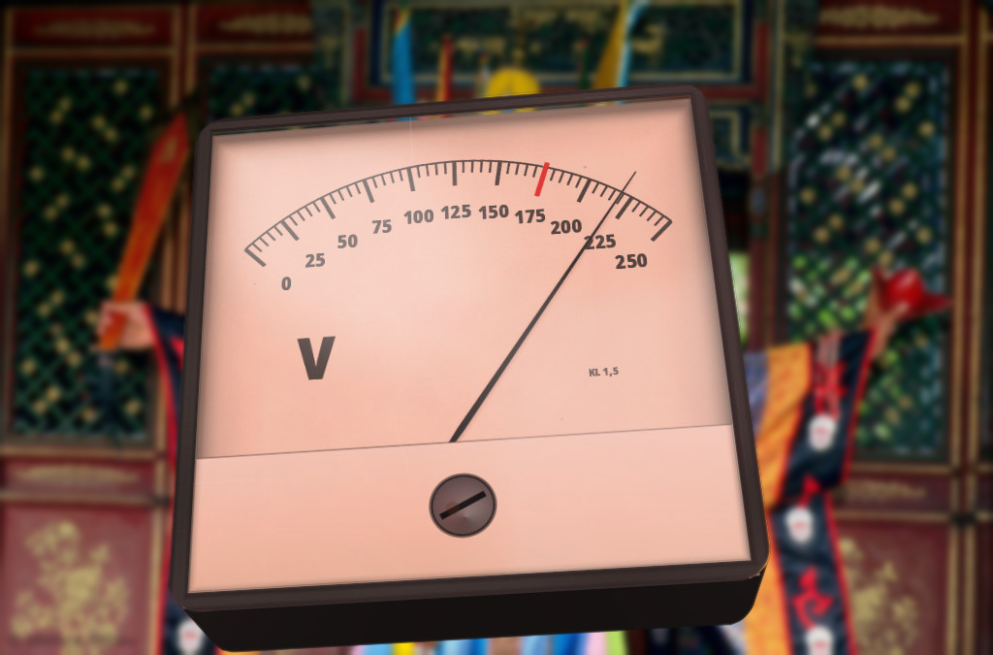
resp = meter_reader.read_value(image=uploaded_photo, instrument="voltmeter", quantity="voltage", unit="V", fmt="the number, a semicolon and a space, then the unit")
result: 220; V
